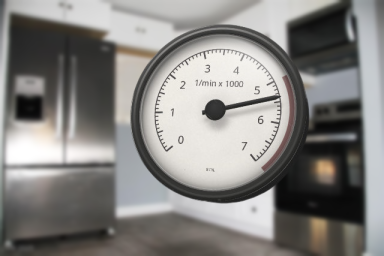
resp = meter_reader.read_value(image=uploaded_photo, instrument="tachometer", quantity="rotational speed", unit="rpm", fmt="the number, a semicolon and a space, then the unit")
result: 5400; rpm
